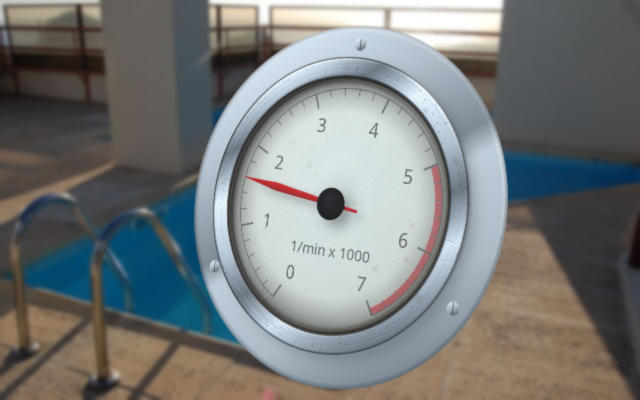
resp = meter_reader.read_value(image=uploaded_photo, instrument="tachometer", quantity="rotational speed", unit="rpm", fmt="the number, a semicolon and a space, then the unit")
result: 1600; rpm
